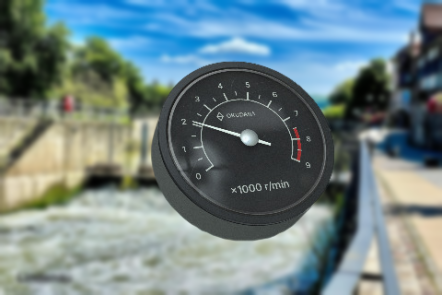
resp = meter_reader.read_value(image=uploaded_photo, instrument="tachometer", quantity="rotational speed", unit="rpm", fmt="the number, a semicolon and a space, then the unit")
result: 2000; rpm
